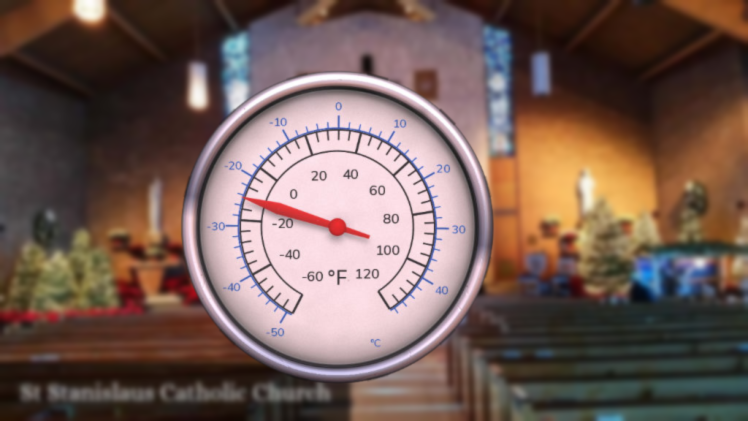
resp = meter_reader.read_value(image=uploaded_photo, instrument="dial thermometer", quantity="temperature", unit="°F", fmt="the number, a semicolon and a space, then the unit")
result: -12; °F
